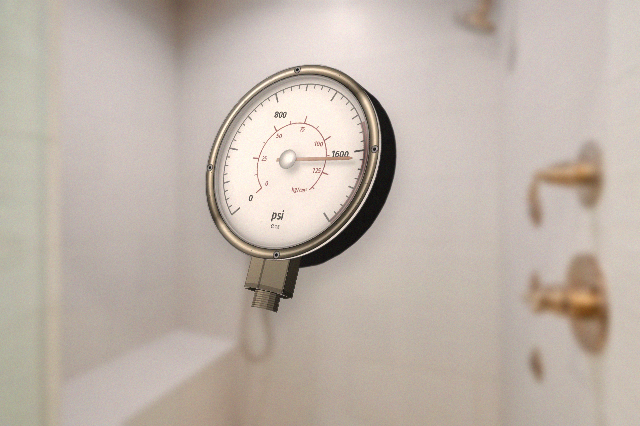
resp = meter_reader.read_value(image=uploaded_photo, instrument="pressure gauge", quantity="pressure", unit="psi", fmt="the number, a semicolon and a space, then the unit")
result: 1650; psi
